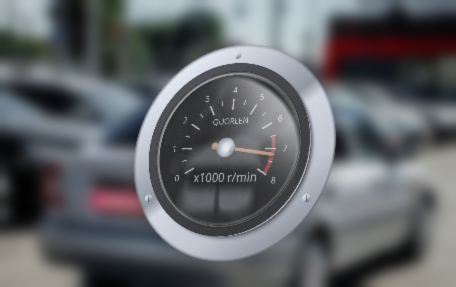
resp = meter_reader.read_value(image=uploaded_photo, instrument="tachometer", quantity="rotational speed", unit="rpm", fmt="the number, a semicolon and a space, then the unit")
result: 7250; rpm
